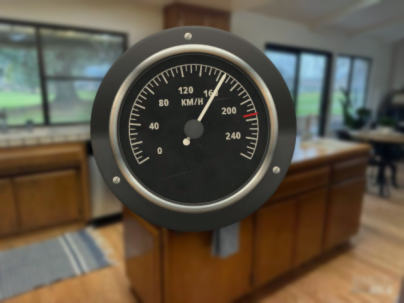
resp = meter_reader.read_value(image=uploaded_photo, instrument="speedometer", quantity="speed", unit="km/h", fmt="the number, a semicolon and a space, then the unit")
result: 165; km/h
